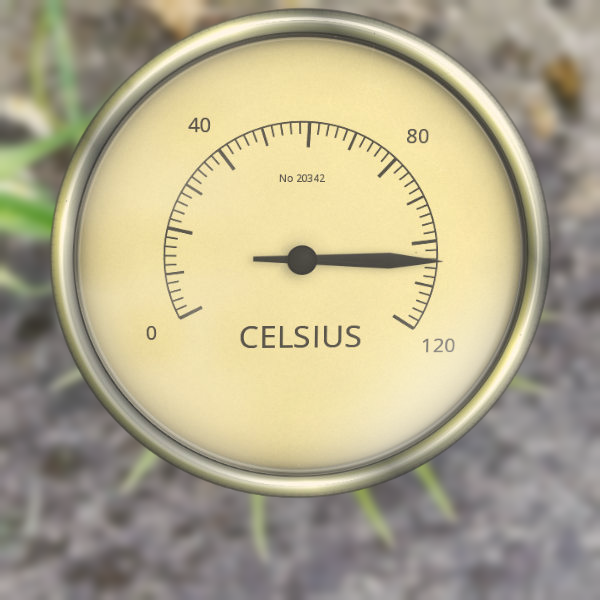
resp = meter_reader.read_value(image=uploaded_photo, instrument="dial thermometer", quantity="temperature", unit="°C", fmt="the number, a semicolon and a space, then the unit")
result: 104; °C
